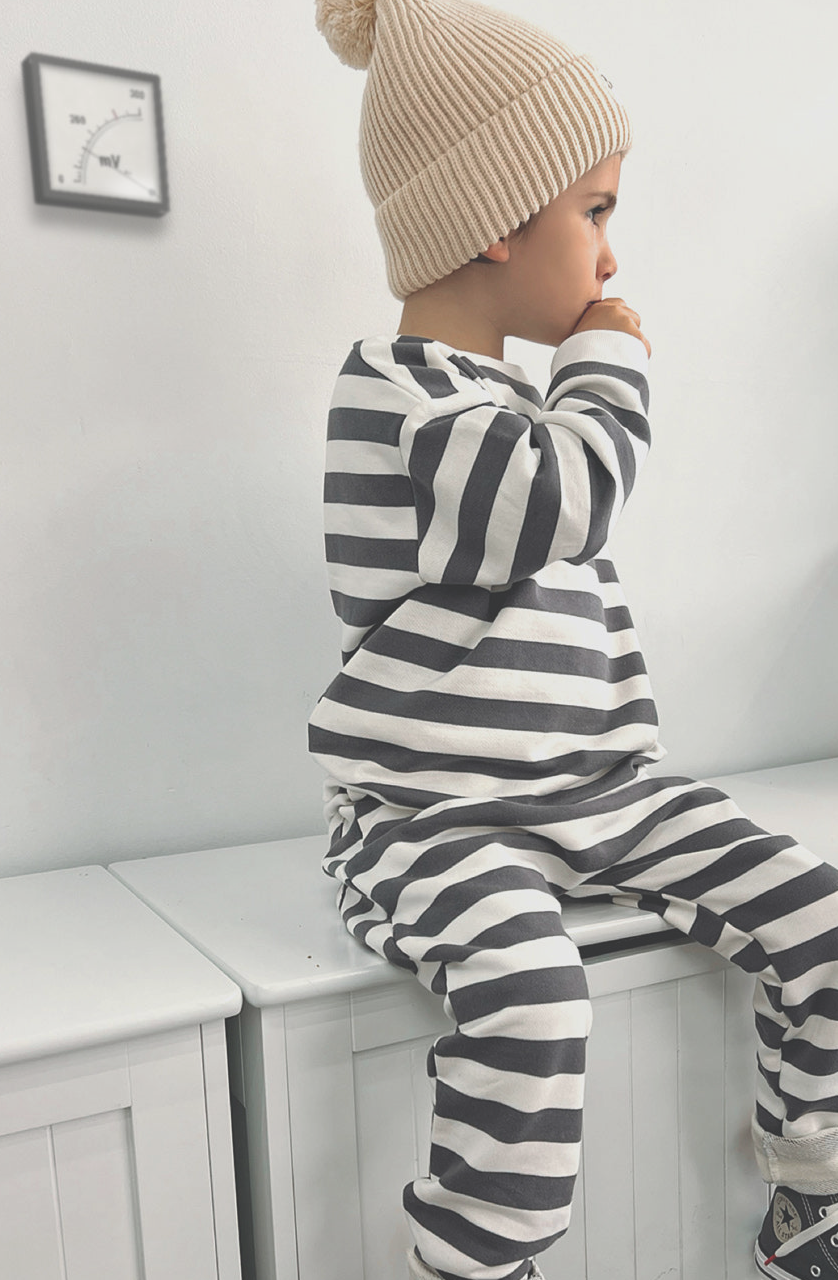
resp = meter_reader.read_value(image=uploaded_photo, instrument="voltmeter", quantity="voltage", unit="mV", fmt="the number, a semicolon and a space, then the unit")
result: 160; mV
